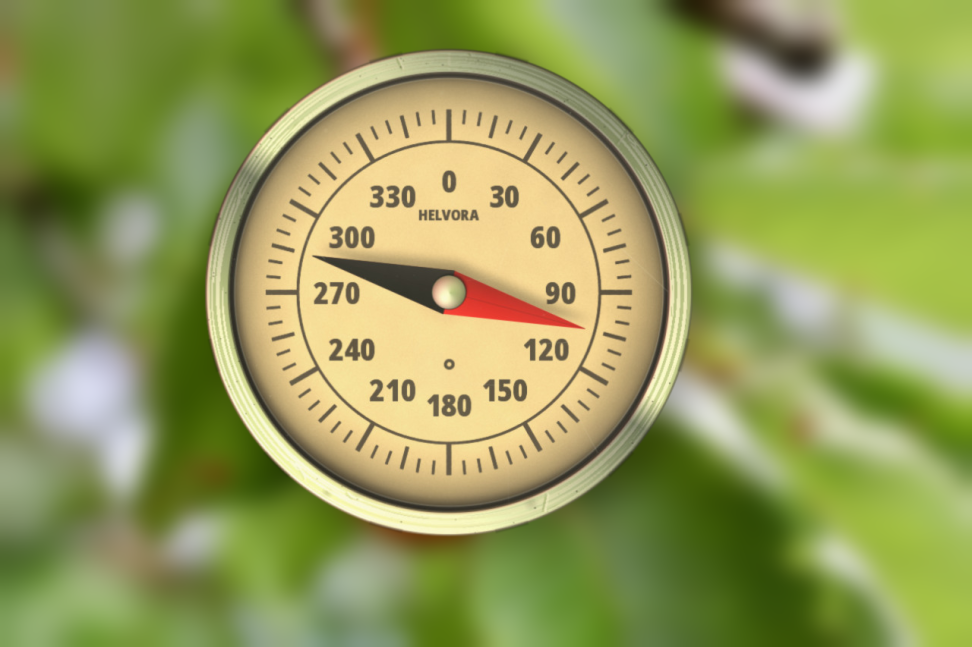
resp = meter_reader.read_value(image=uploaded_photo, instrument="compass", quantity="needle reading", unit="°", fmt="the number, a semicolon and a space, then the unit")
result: 105; °
